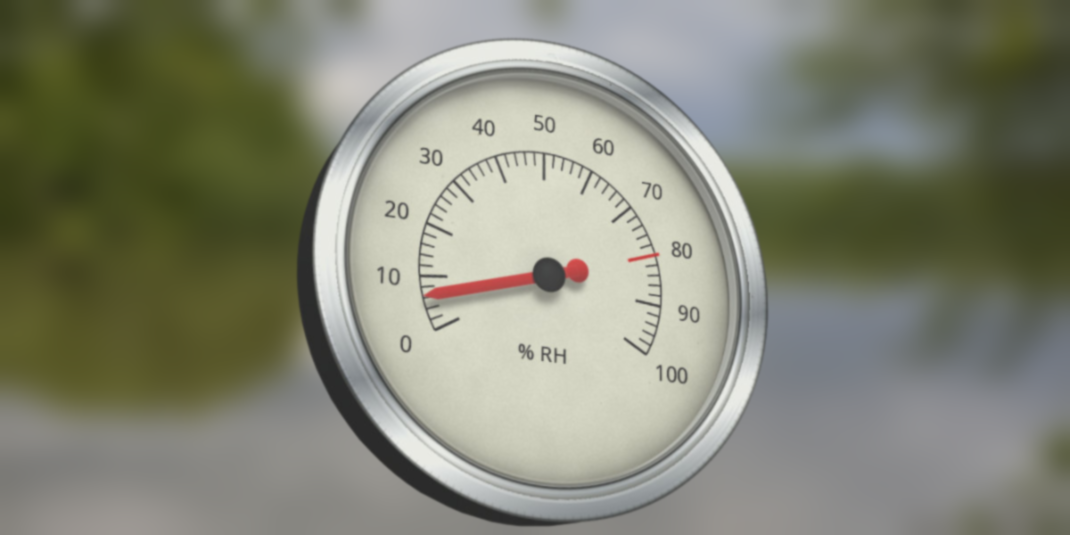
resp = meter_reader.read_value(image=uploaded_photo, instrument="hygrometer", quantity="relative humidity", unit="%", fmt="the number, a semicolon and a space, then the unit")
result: 6; %
